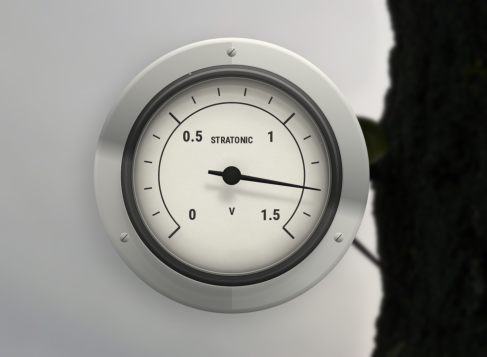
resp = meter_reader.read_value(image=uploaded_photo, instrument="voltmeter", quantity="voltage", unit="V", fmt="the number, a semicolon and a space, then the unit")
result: 1.3; V
